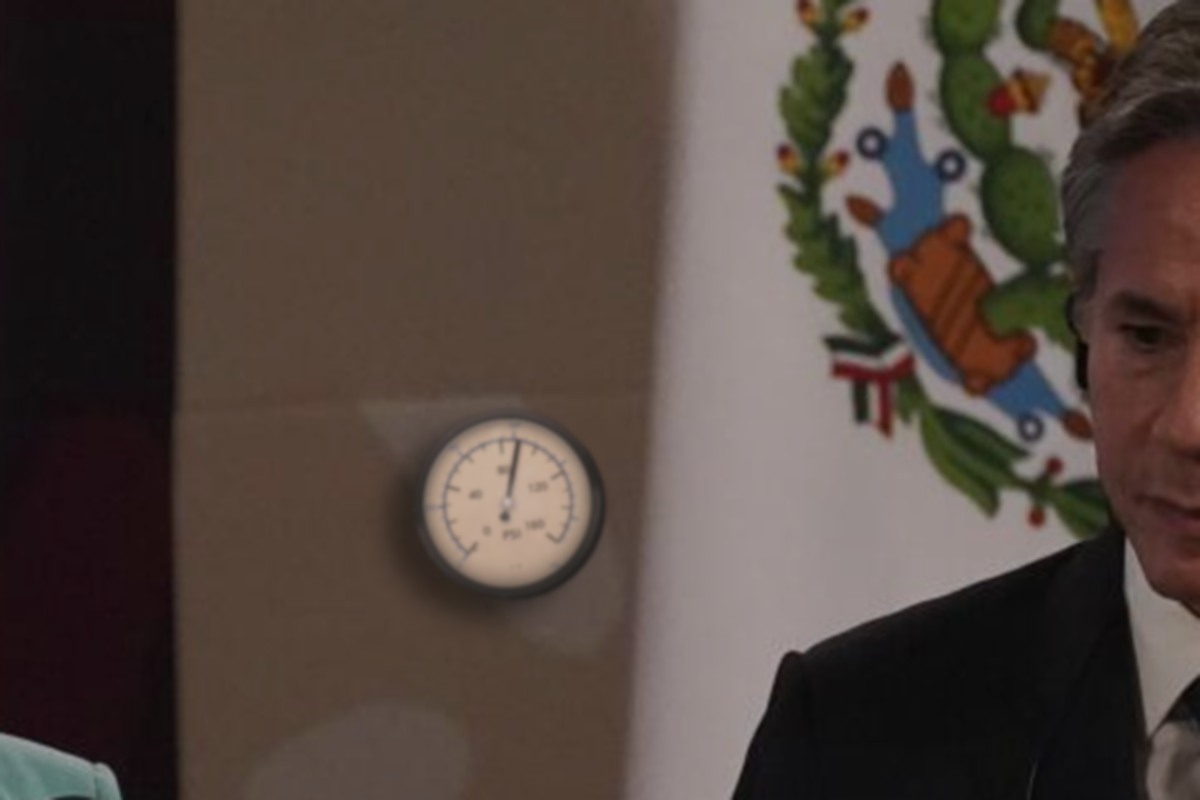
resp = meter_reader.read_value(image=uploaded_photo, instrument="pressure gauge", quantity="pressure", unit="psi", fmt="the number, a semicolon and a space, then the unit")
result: 90; psi
